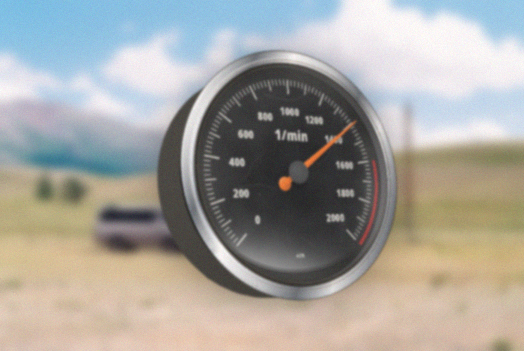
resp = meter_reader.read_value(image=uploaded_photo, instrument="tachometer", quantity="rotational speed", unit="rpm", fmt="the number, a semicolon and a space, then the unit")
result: 1400; rpm
